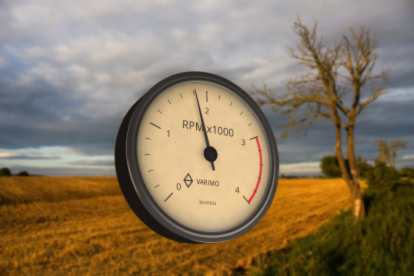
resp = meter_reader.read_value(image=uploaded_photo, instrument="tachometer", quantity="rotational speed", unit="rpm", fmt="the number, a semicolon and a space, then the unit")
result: 1800; rpm
